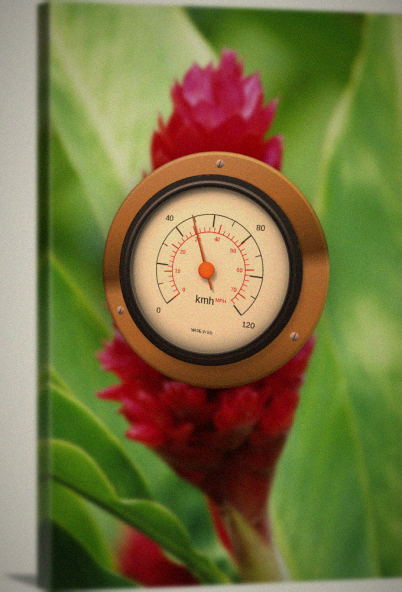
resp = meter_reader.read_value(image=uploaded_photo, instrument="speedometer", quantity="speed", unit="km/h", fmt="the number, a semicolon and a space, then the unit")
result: 50; km/h
